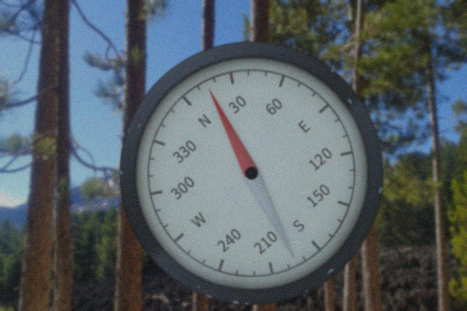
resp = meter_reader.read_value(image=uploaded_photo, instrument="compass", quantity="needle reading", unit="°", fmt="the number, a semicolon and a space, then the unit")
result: 15; °
